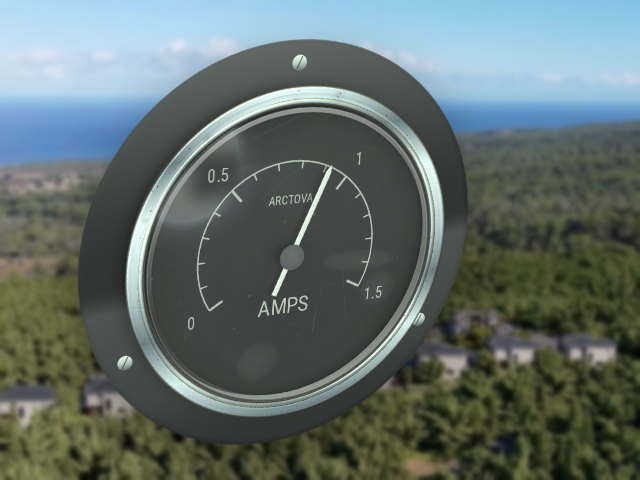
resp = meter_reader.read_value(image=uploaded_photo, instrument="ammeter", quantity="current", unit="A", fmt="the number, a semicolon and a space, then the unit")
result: 0.9; A
